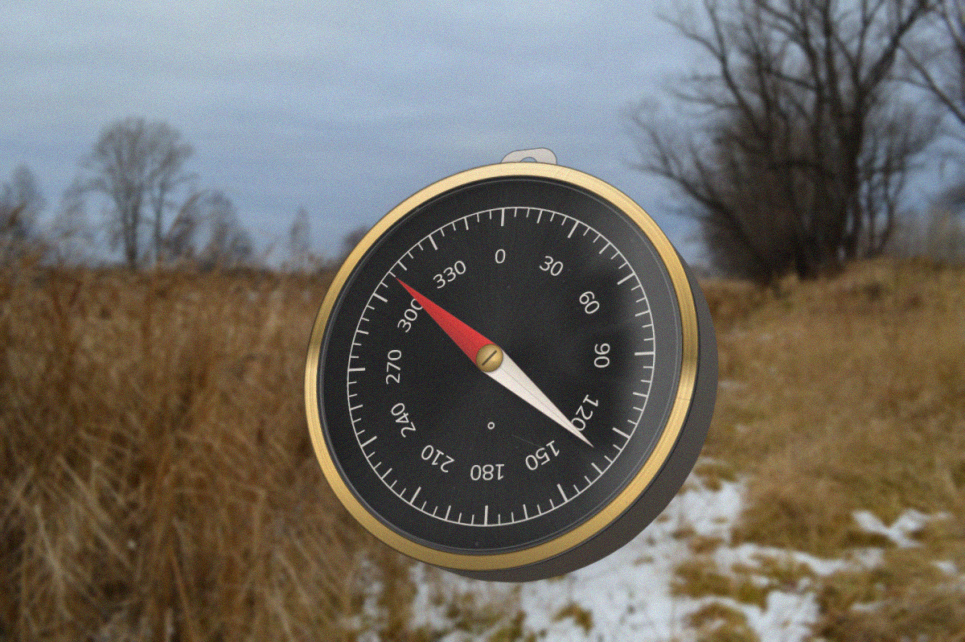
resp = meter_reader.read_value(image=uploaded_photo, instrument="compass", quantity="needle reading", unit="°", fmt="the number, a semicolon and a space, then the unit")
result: 310; °
